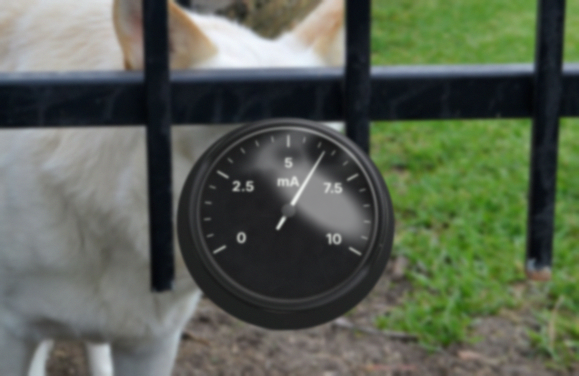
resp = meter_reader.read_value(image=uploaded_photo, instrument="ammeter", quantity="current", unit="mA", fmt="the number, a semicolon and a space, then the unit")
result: 6.25; mA
